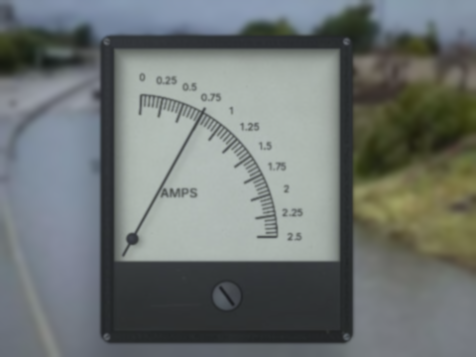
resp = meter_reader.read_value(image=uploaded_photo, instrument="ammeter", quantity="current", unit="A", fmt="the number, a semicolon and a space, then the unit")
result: 0.75; A
